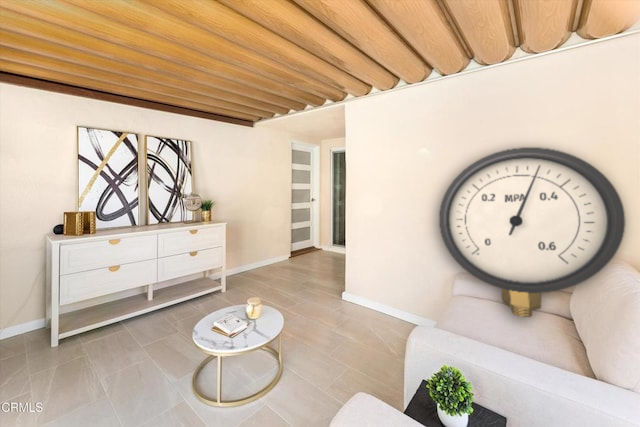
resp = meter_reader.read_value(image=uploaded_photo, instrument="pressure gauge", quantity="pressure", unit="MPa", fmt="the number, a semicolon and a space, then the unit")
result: 0.34; MPa
